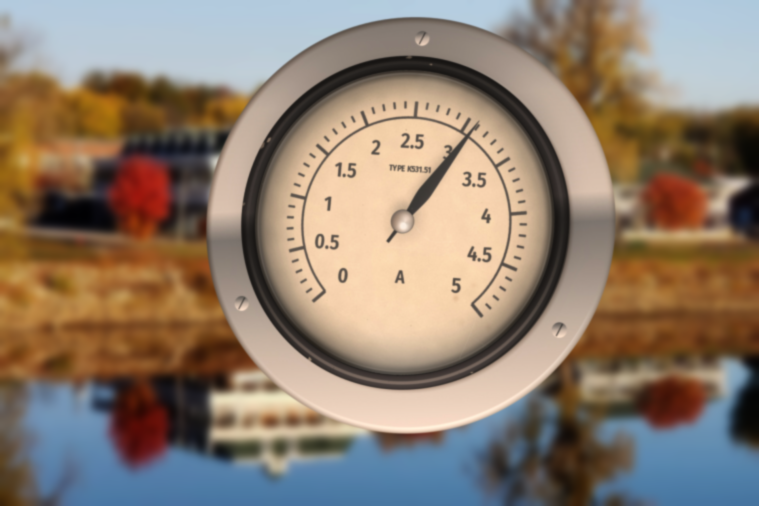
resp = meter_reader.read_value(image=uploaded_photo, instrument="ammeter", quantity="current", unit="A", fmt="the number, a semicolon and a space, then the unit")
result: 3.1; A
